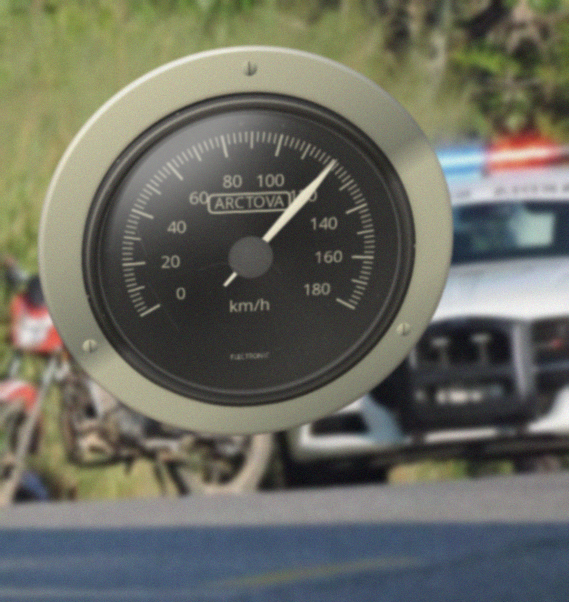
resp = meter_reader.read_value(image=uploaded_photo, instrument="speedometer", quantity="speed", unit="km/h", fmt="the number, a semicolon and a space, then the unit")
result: 120; km/h
